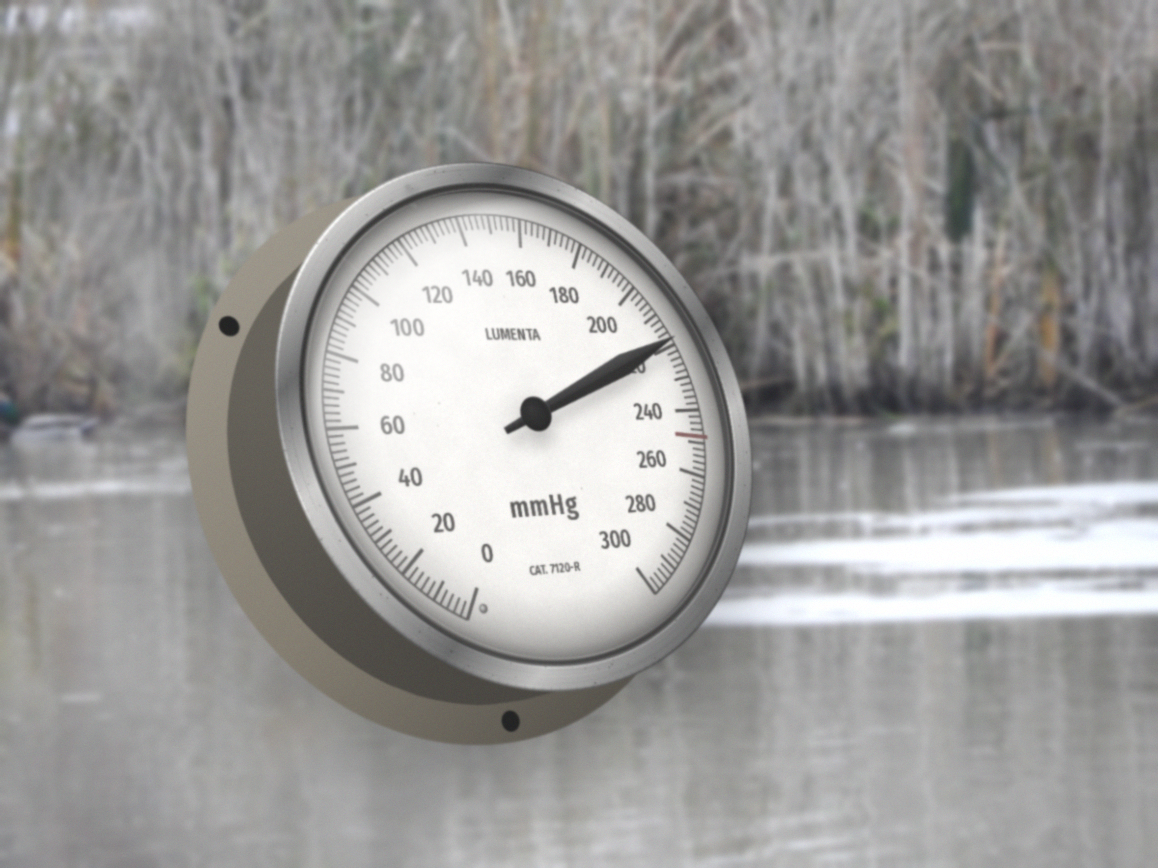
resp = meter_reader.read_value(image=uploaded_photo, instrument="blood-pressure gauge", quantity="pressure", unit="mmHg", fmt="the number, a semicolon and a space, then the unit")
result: 218; mmHg
